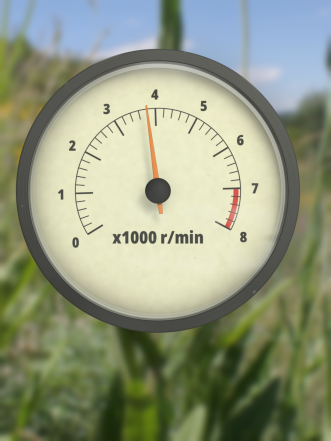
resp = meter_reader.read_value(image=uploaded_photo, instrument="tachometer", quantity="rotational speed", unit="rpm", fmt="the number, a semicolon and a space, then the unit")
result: 3800; rpm
